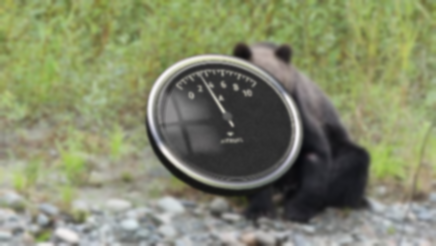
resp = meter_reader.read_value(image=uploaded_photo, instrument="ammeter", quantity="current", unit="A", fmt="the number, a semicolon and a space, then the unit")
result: 3; A
